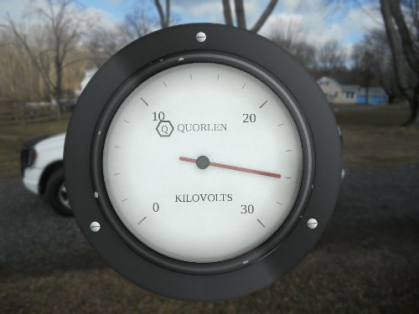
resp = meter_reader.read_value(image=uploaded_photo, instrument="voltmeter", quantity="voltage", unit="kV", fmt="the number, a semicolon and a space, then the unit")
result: 26; kV
